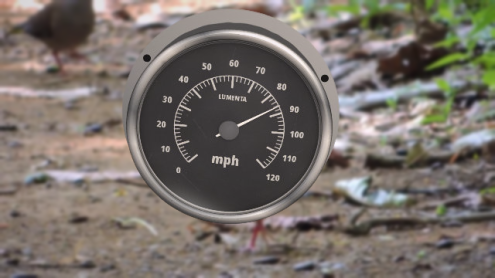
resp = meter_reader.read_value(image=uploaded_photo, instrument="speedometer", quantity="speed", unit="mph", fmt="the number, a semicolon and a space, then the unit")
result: 86; mph
